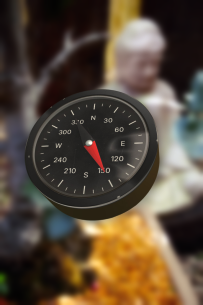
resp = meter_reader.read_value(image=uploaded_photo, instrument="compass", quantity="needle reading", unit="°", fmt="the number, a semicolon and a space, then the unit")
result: 150; °
